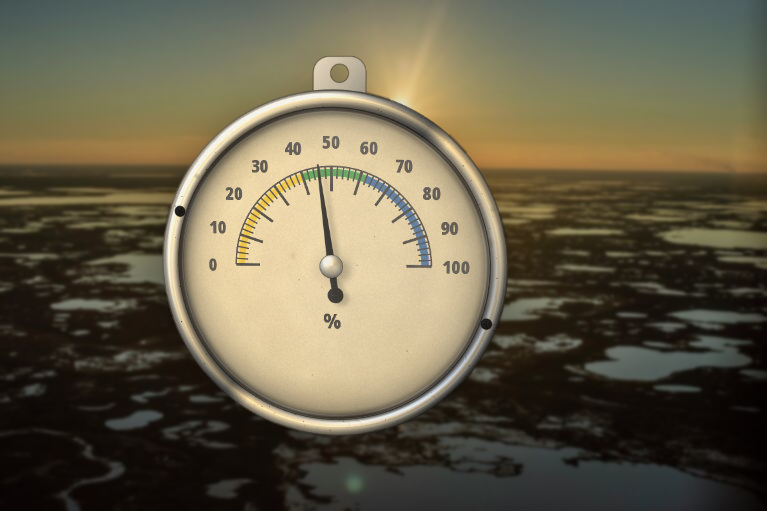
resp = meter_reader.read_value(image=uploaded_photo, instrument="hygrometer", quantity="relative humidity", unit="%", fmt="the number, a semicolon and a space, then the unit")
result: 46; %
